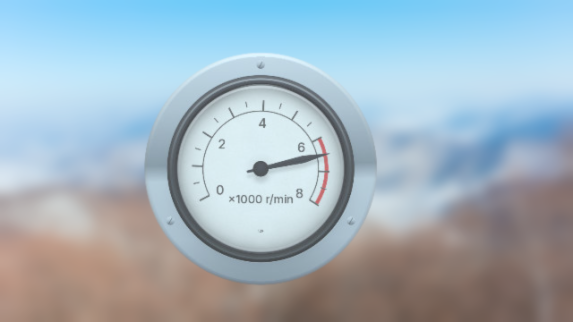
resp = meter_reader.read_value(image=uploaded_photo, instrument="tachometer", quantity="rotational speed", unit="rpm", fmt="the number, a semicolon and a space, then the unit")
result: 6500; rpm
